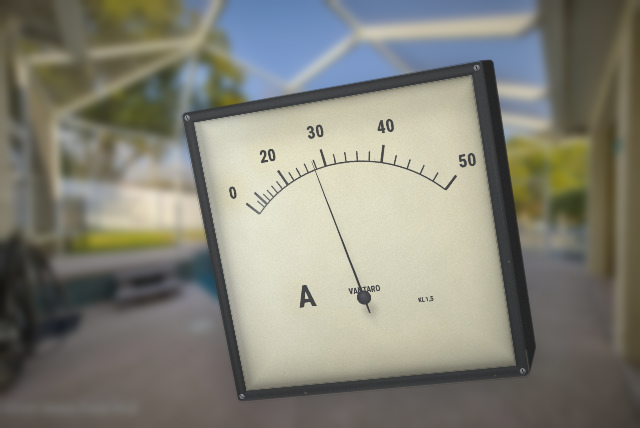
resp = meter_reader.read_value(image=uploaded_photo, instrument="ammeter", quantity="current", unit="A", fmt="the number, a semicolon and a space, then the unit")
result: 28; A
